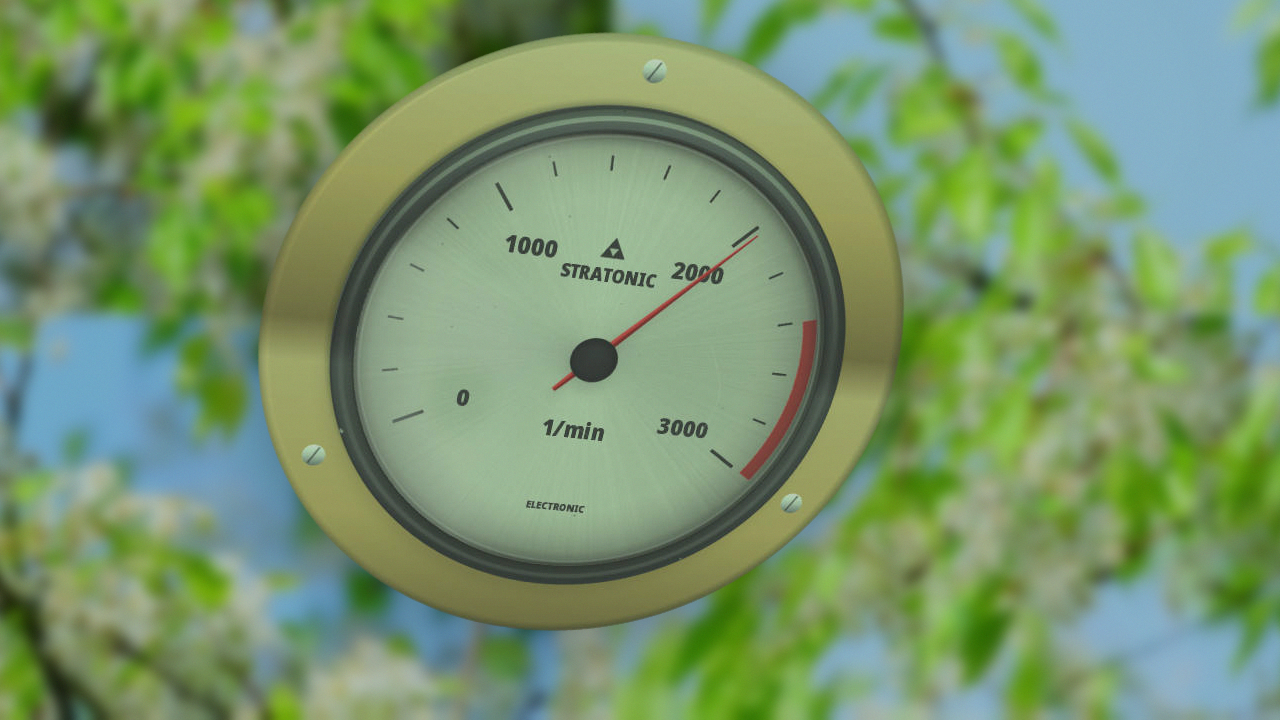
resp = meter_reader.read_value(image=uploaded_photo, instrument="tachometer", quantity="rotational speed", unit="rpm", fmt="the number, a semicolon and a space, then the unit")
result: 2000; rpm
